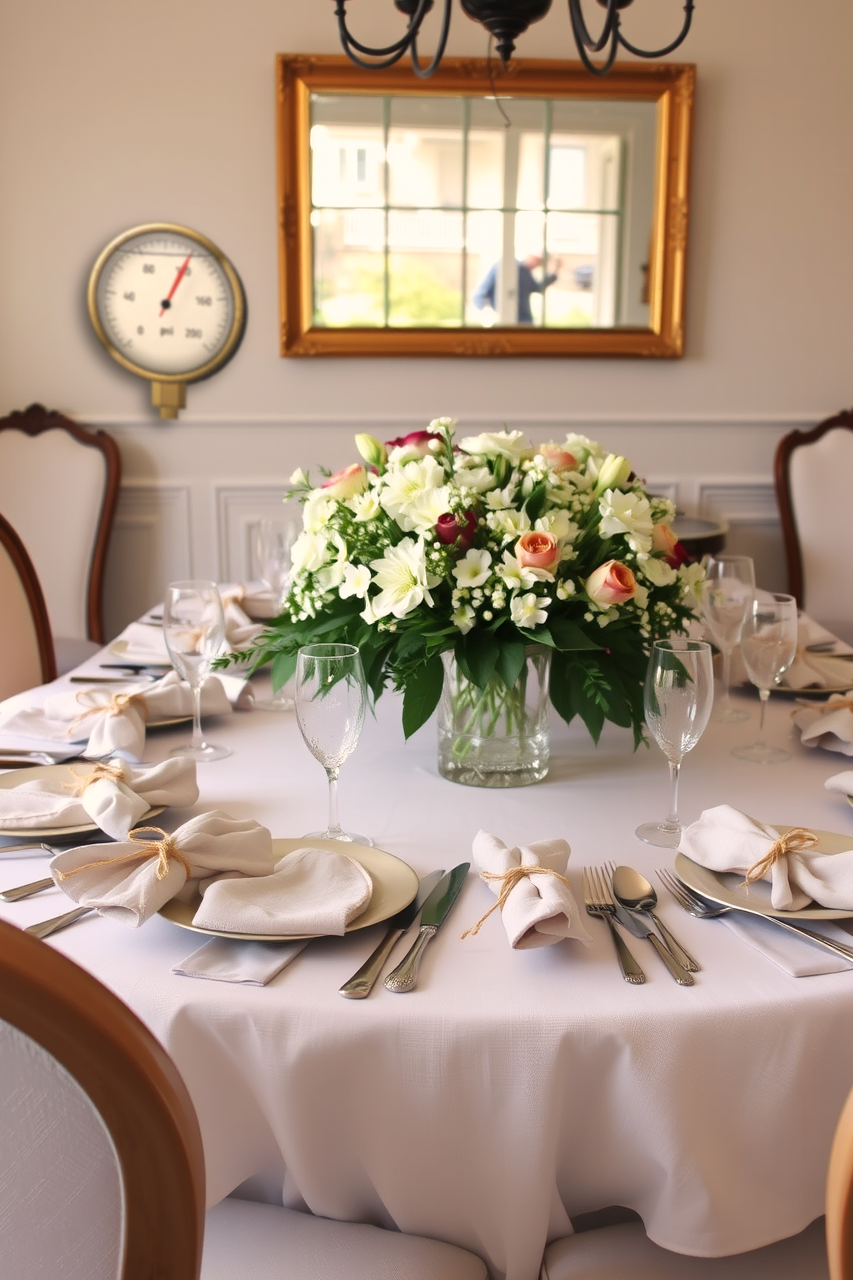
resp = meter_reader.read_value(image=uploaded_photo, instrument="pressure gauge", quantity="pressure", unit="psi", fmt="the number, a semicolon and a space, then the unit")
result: 120; psi
